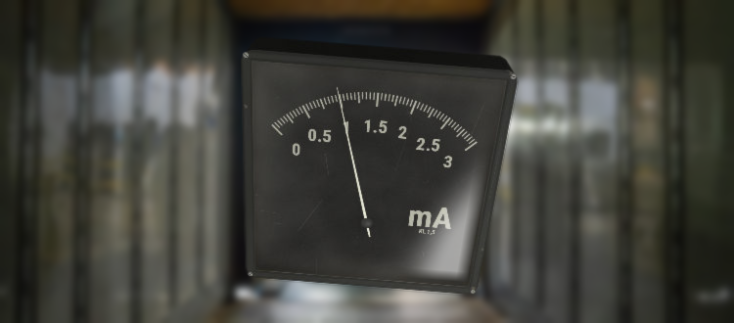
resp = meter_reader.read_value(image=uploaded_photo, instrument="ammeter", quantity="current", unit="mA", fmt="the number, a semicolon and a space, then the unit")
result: 1; mA
